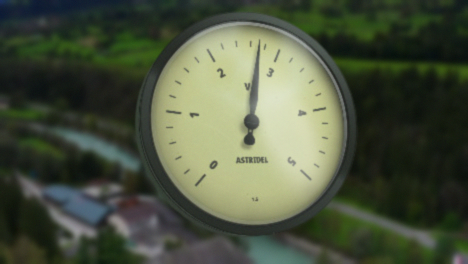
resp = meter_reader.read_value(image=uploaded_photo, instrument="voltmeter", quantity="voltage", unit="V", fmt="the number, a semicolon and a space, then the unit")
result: 2.7; V
